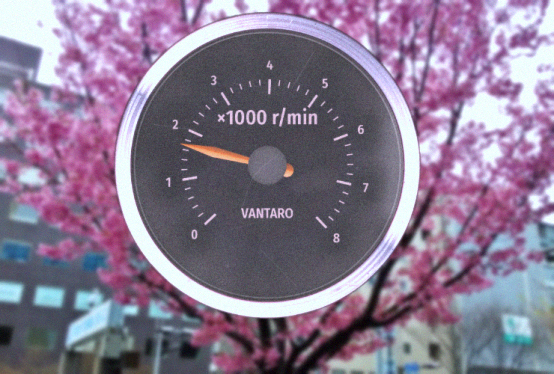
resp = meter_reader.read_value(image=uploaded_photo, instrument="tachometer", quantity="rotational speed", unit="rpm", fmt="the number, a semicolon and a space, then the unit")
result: 1700; rpm
